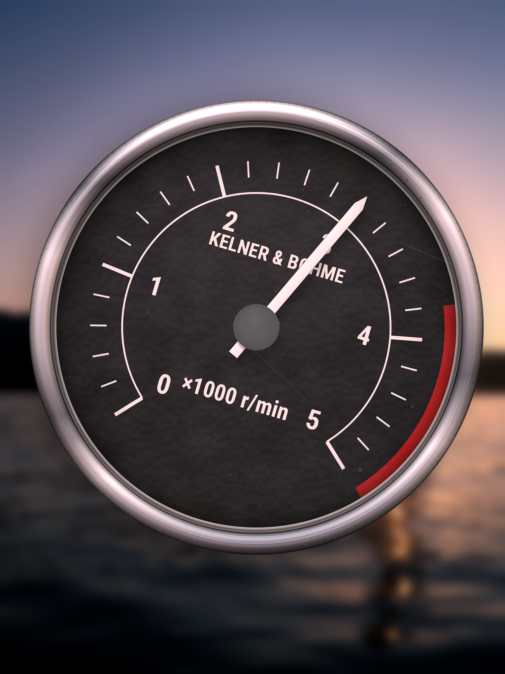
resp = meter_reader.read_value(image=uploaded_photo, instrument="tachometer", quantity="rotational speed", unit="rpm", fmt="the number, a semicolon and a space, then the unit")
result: 3000; rpm
